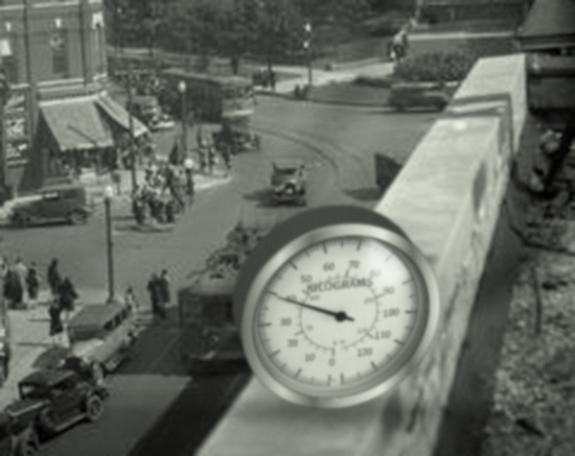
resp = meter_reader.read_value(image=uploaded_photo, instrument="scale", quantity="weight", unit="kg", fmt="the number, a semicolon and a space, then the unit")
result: 40; kg
